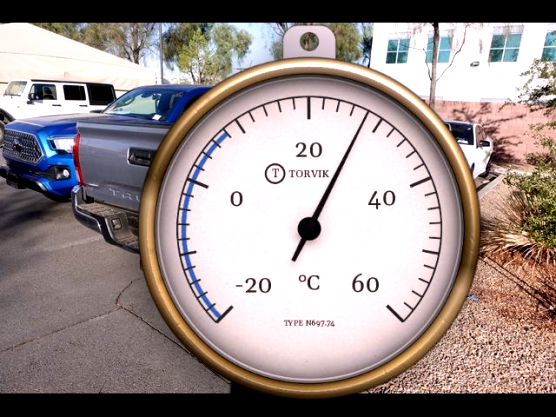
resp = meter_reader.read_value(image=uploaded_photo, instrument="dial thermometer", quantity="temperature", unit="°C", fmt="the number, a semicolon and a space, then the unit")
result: 28; °C
